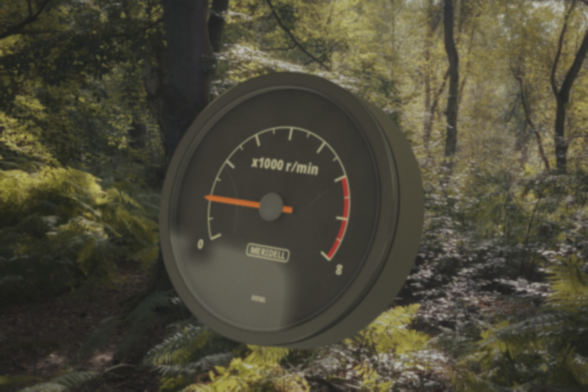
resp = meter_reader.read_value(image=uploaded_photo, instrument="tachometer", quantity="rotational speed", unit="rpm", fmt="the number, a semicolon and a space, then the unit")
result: 1000; rpm
